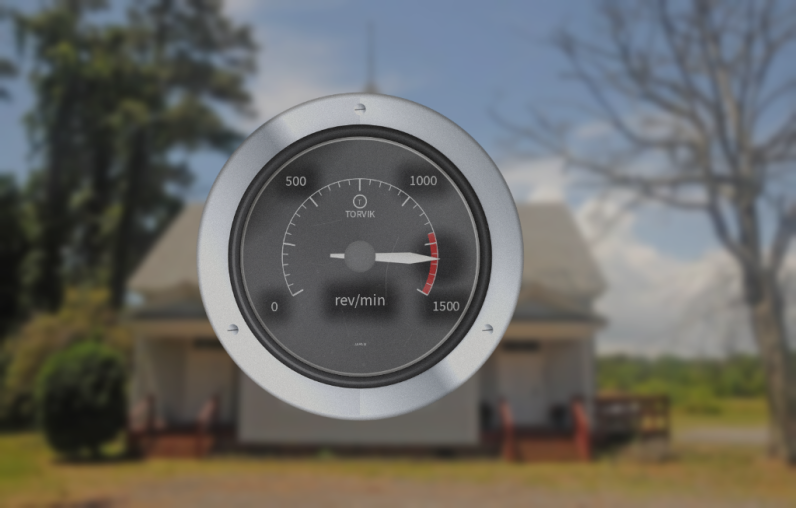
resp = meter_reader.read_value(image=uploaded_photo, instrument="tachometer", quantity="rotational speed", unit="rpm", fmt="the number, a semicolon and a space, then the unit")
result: 1325; rpm
